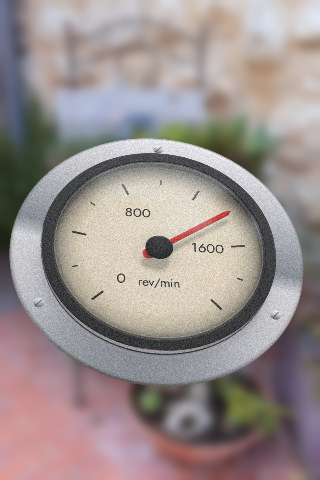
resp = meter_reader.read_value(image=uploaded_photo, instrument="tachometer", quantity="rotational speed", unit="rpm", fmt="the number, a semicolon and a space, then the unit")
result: 1400; rpm
